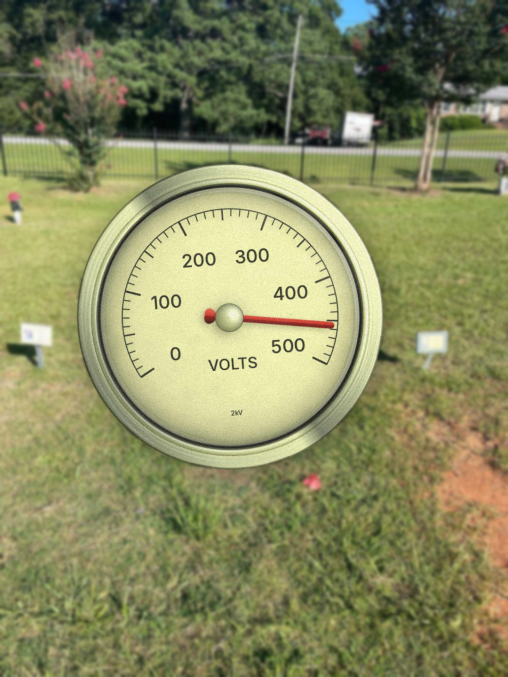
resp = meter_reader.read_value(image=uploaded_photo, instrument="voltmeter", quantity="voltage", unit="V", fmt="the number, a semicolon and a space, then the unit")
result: 455; V
